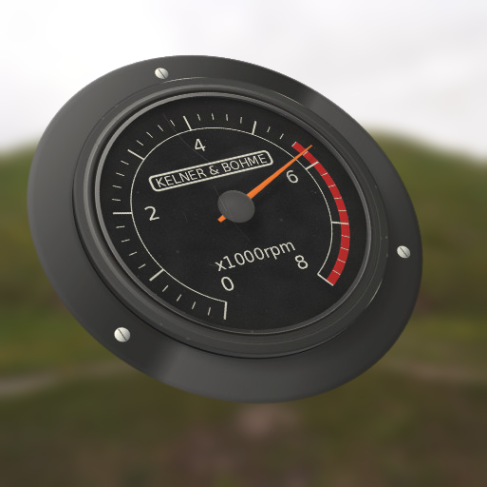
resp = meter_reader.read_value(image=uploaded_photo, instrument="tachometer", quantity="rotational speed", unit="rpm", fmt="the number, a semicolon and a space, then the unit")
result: 5800; rpm
